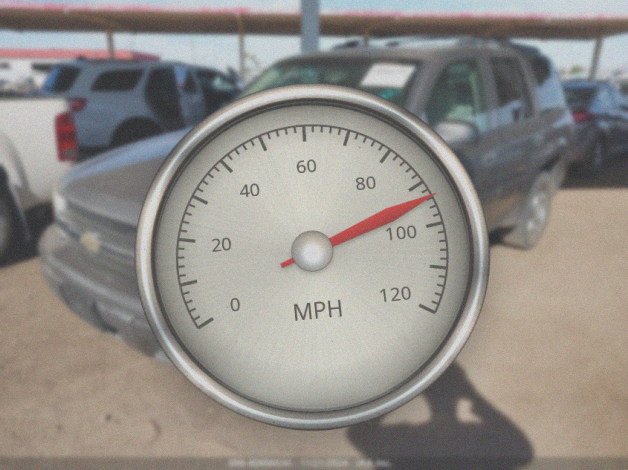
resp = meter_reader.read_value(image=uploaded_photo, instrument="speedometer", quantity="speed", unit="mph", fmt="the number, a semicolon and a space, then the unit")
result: 94; mph
